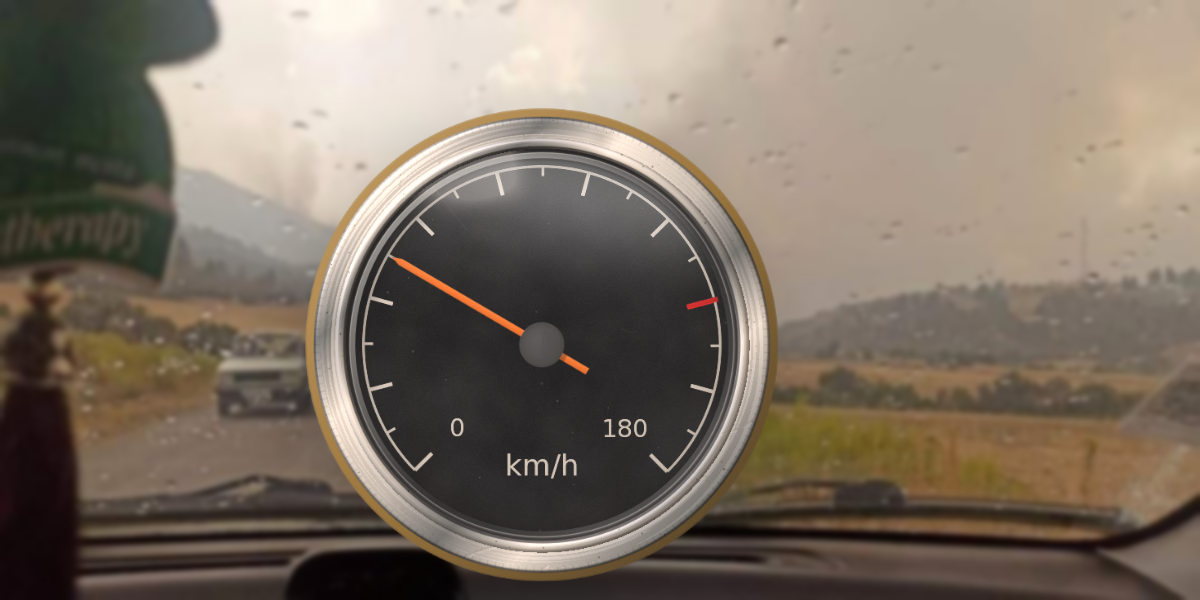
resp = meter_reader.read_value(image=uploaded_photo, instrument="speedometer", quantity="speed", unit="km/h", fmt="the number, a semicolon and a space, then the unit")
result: 50; km/h
